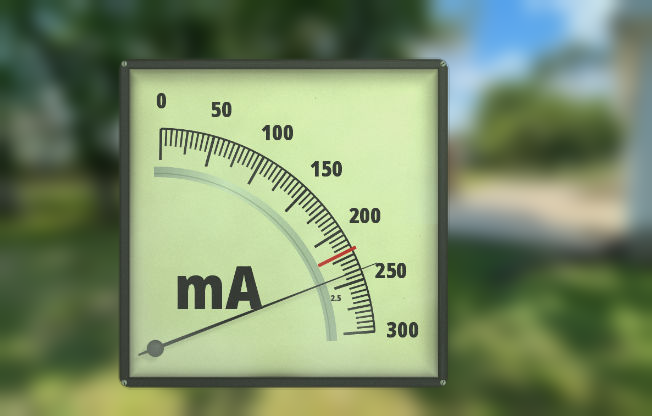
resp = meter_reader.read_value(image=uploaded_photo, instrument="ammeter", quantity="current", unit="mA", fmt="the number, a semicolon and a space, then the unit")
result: 240; mA
